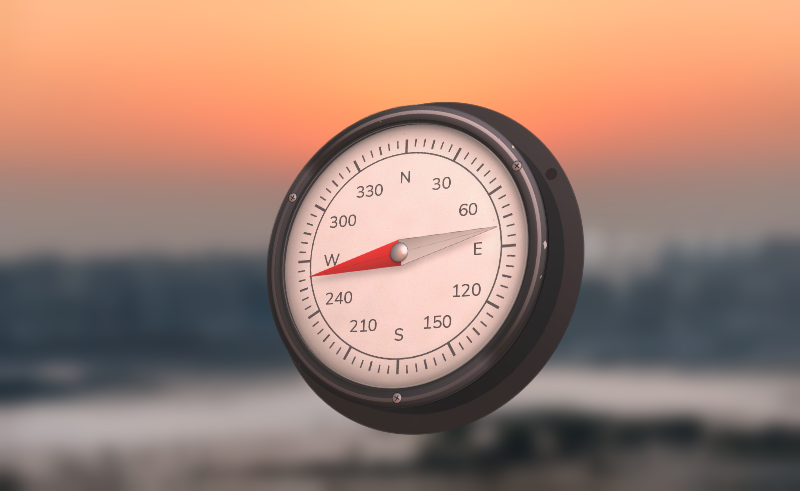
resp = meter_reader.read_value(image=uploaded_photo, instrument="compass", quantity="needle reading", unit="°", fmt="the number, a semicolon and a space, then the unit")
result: 260; °
